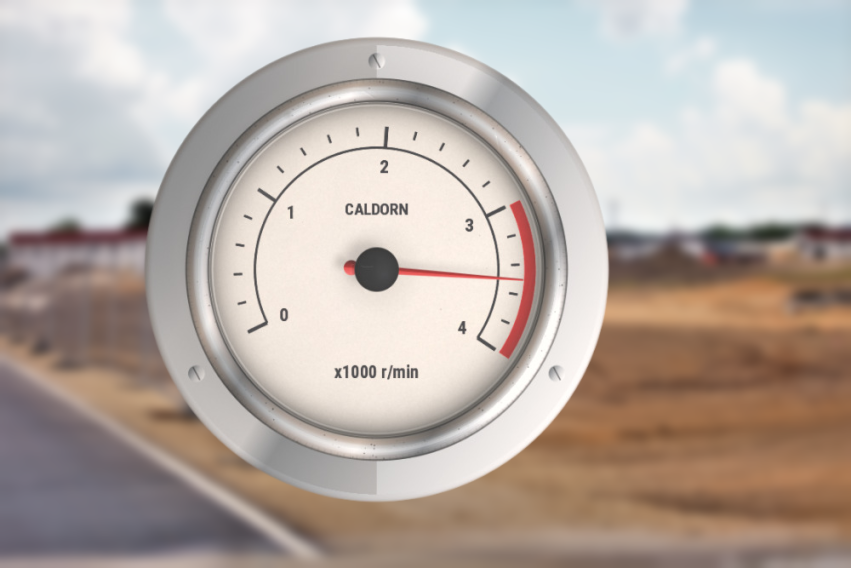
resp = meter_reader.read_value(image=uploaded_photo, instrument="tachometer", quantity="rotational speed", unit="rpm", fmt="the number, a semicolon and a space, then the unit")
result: 3500; rpm
